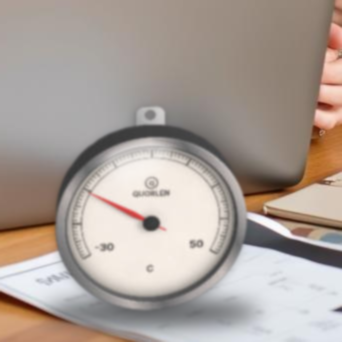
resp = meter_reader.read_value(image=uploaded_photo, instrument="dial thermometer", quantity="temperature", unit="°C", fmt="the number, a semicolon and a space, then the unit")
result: -10; °C
